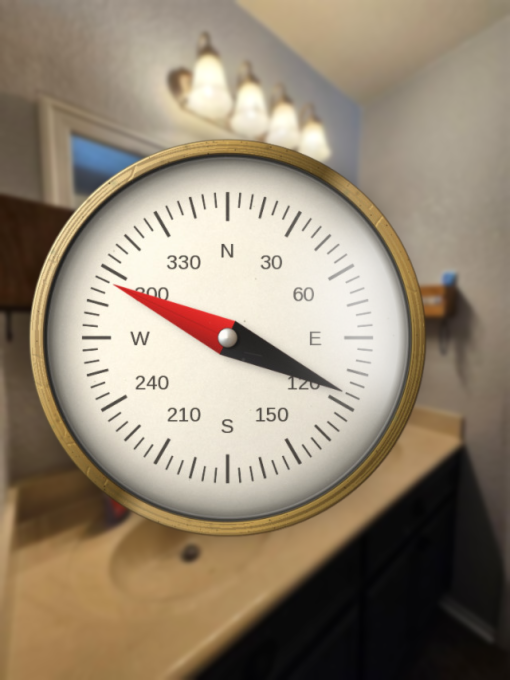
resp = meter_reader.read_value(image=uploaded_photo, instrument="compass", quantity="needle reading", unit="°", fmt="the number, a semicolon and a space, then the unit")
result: 295; °
